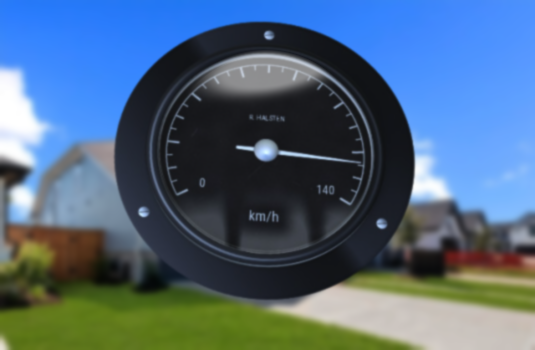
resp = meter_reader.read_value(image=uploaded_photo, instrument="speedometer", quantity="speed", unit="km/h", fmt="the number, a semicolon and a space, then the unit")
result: 125; km/h
